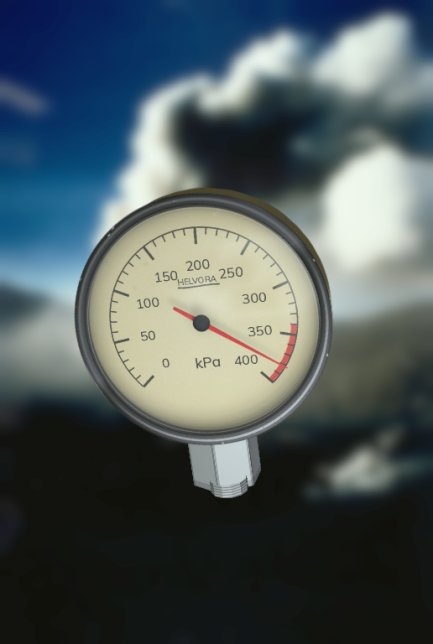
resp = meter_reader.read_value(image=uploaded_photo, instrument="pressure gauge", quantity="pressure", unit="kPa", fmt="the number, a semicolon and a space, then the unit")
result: 380; kPa
